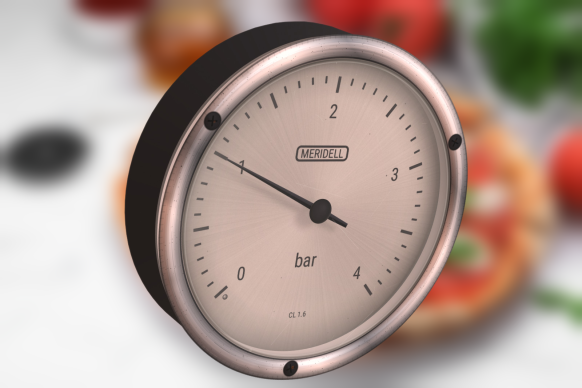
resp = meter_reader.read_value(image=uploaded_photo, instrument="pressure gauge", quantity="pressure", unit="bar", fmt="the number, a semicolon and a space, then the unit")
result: 1; bar
